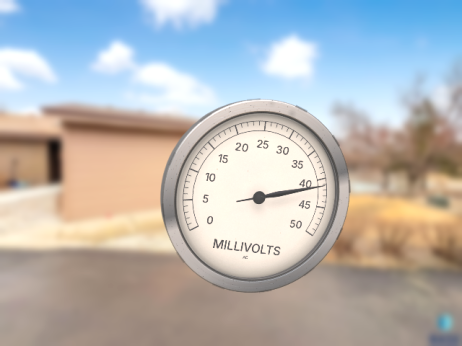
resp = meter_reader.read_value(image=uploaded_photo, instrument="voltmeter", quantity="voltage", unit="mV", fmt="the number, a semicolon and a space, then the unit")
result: 41; mV
